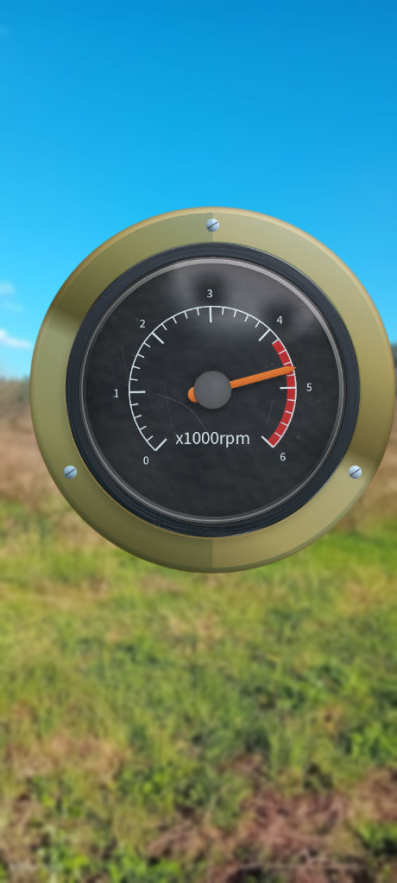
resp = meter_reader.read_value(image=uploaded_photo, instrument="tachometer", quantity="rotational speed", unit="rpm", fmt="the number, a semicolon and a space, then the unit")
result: 4700; rpm
